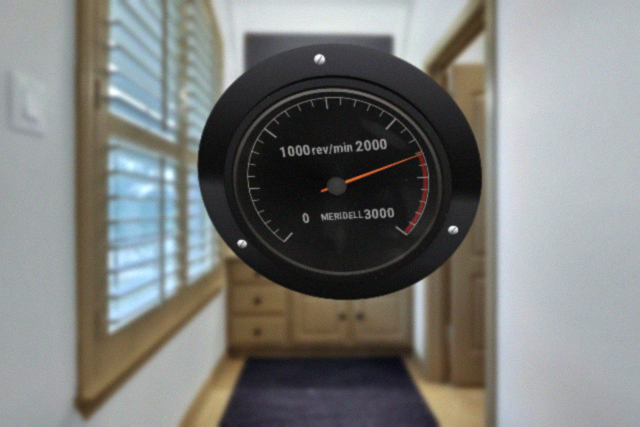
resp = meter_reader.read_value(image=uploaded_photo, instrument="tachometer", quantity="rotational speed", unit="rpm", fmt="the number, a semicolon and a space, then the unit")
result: 2300; rpm
